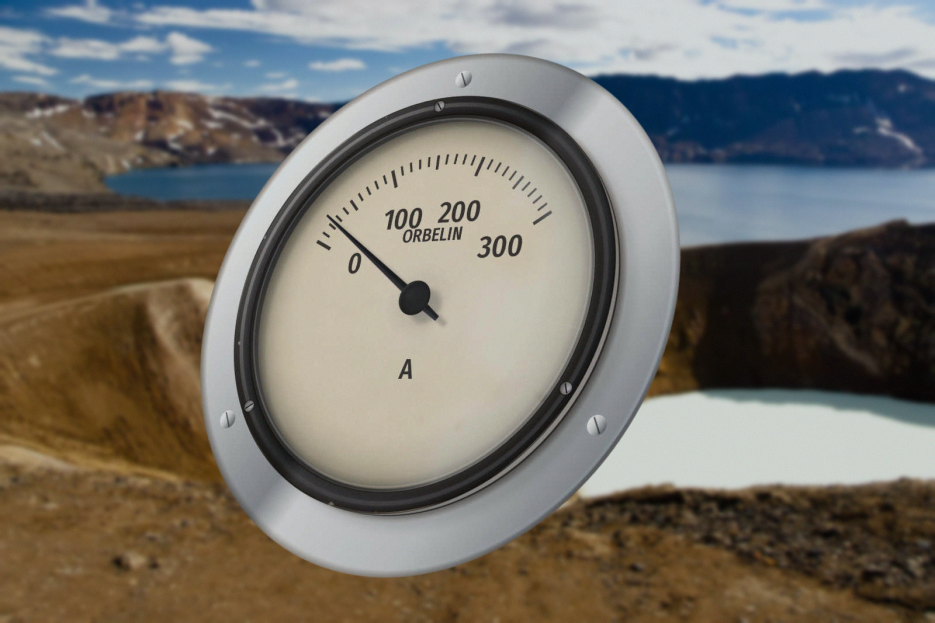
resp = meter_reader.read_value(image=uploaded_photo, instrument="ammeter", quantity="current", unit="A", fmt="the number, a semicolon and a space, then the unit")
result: 25; A
